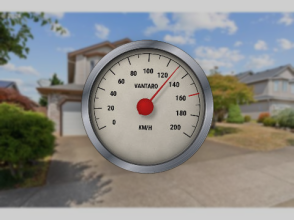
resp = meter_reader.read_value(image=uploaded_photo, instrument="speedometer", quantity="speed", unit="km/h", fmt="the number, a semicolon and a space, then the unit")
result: 130; km/h
